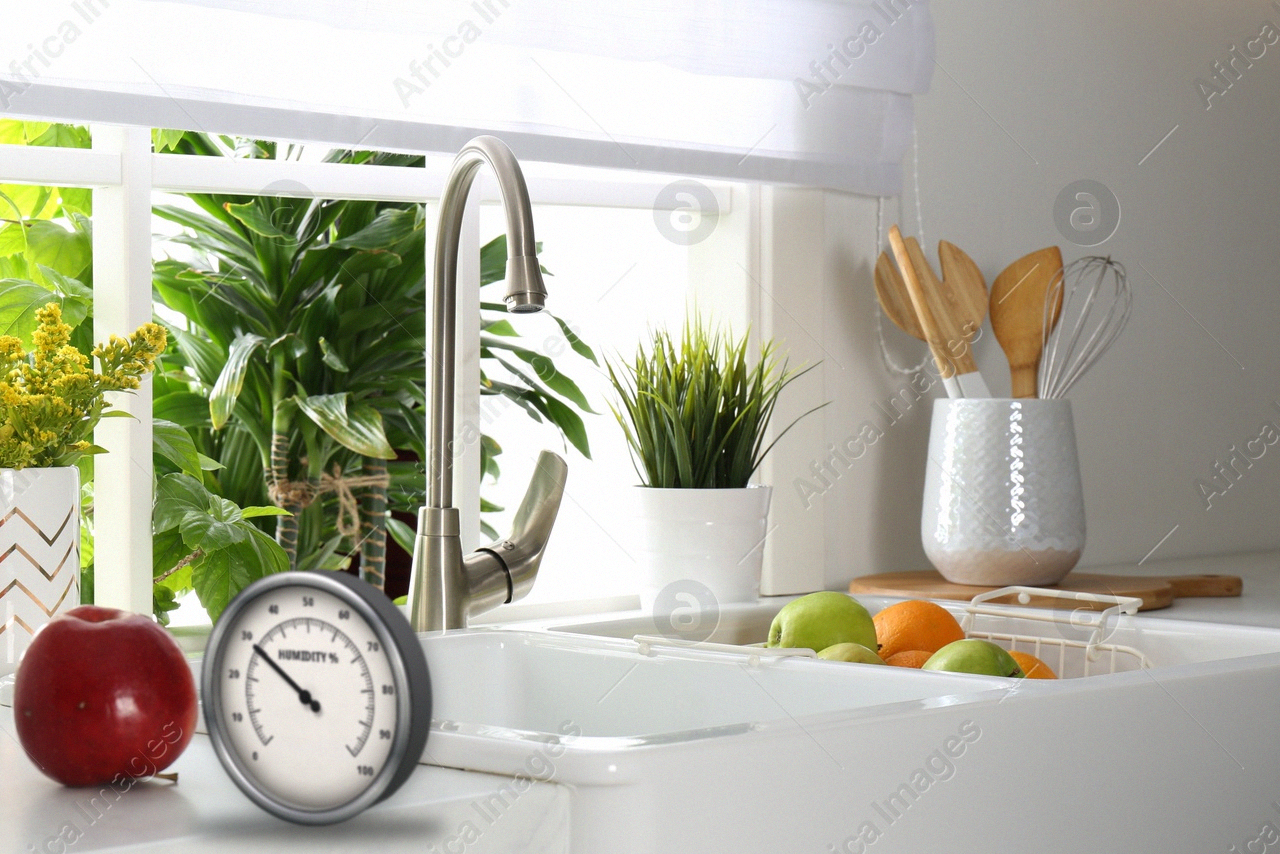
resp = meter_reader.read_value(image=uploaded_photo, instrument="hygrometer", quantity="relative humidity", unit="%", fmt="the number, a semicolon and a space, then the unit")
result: 30; %
